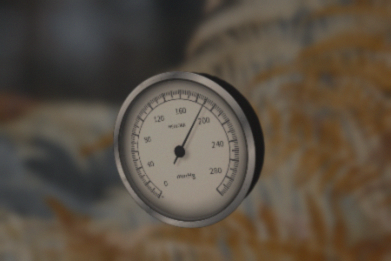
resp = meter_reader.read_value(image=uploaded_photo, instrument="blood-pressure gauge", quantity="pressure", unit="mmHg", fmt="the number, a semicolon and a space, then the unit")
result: 190; mmHg
